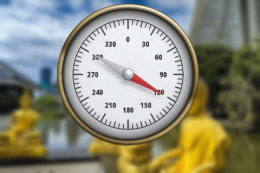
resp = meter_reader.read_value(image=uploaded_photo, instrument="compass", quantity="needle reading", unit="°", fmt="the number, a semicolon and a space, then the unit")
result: 120; °
